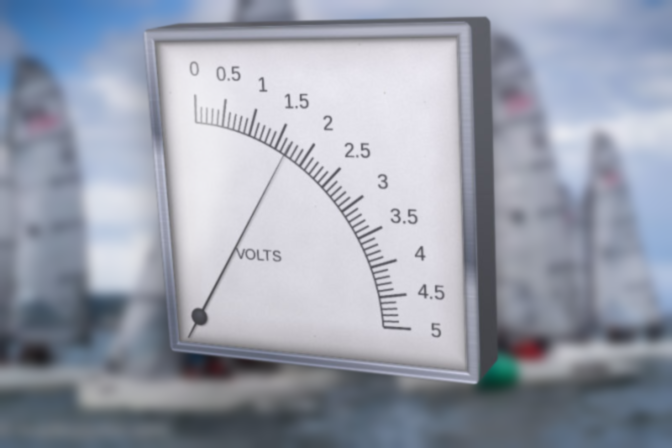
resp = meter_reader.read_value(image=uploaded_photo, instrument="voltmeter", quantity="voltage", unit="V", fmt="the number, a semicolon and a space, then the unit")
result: 1.7; V
